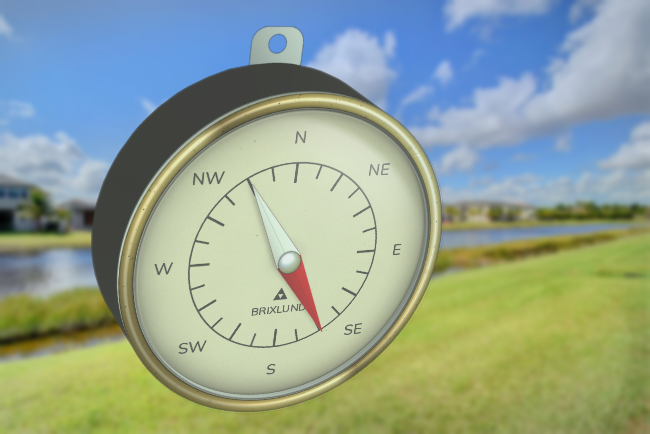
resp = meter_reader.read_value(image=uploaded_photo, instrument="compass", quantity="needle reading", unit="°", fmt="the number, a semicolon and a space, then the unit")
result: 150; °
